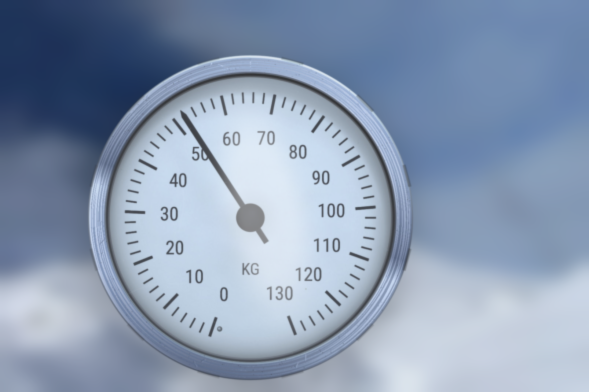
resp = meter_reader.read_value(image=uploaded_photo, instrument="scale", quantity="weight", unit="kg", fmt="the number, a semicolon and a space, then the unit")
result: 52; kg
